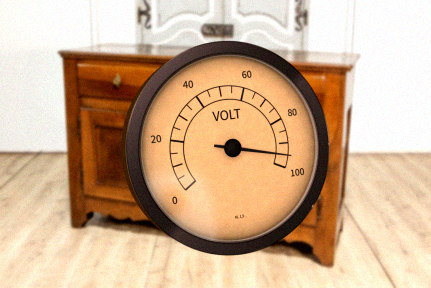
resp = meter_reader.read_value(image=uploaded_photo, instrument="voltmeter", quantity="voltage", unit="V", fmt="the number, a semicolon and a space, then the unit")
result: 95; V
